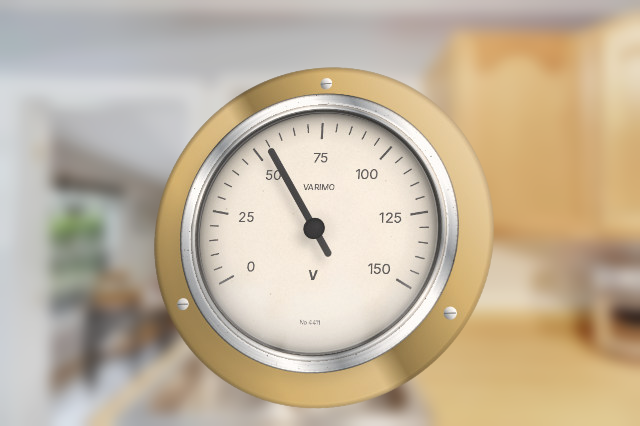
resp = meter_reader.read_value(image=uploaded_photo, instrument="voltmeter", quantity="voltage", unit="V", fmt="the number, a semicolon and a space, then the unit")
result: 55; V
